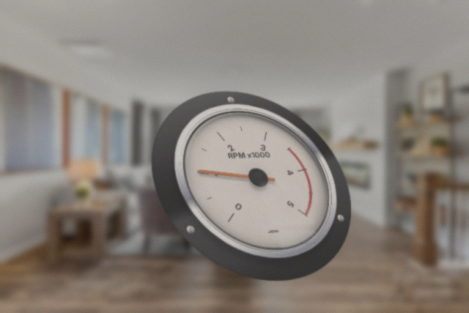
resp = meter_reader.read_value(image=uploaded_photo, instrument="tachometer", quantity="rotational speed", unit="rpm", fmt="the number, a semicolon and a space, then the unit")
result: 1000; rpm
